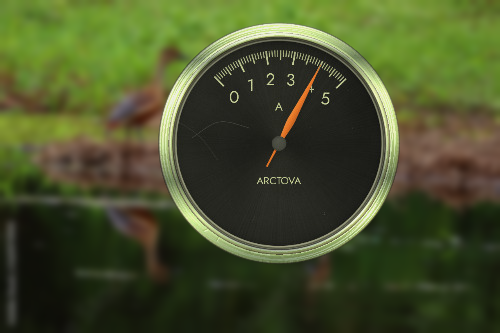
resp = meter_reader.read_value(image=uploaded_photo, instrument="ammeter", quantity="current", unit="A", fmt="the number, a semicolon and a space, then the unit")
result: 4; A
